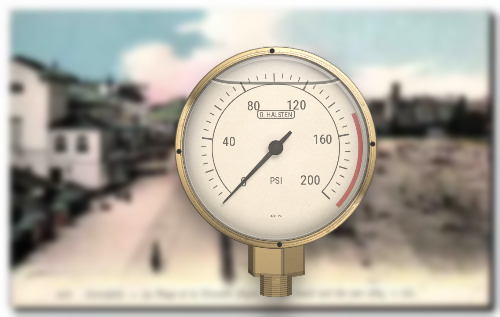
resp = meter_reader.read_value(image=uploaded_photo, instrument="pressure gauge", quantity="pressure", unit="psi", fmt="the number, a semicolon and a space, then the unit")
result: 0; psi
